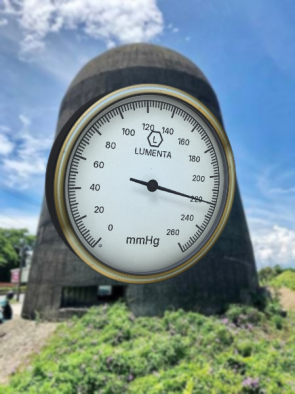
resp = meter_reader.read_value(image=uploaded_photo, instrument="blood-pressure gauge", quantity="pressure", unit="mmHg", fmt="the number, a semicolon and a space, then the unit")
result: 220; mmHg
